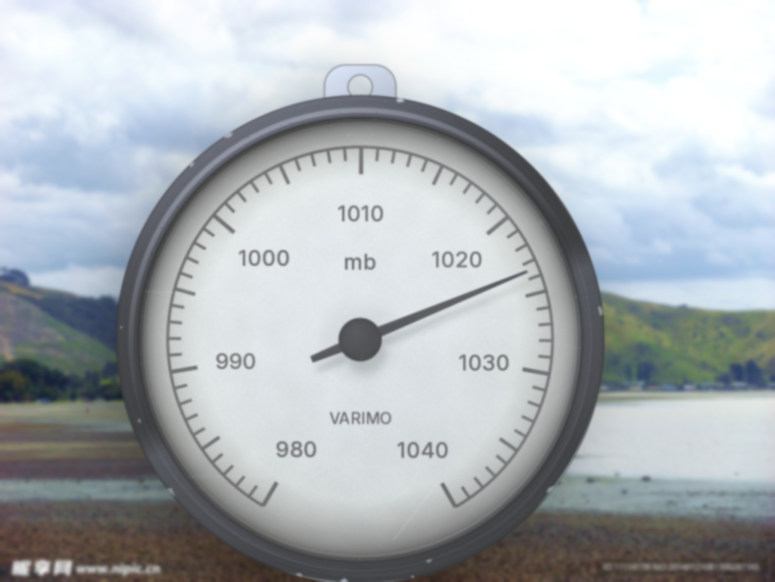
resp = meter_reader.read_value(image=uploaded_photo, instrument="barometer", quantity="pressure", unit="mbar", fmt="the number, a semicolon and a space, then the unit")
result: 1023.5; mbar
